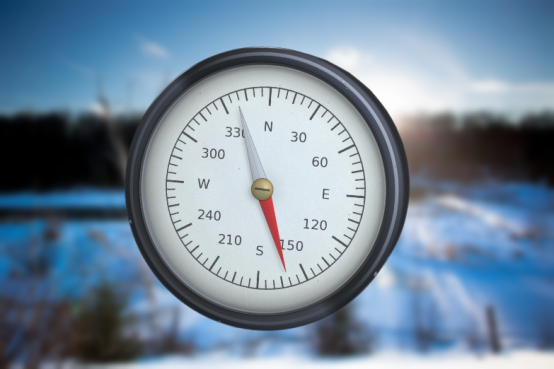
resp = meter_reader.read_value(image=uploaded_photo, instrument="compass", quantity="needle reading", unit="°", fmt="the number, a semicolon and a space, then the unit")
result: 160; °
